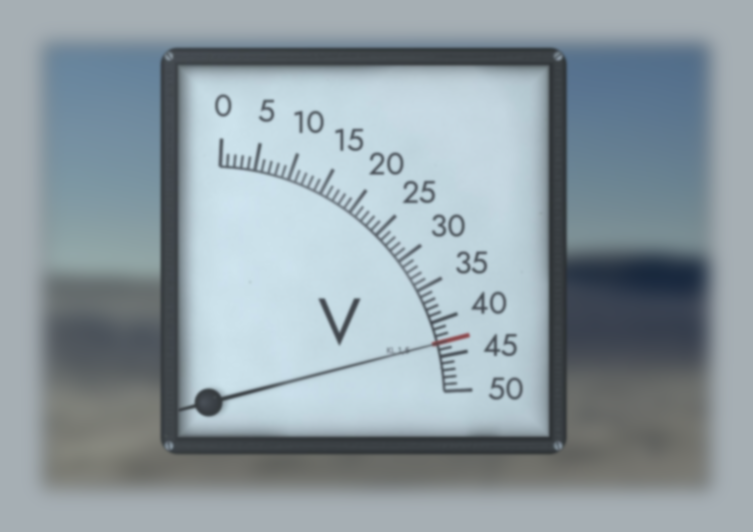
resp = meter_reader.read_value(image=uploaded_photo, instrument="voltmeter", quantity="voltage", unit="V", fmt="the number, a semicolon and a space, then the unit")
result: 43; V
